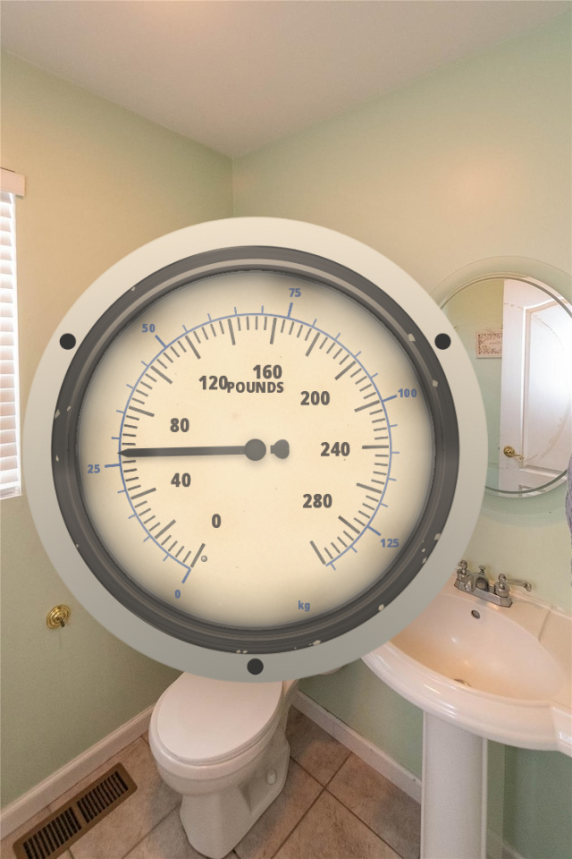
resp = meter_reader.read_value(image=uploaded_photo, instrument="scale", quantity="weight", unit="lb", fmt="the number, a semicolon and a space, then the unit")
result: 60; lb
